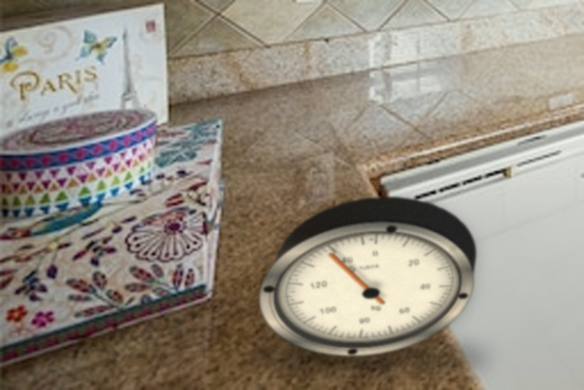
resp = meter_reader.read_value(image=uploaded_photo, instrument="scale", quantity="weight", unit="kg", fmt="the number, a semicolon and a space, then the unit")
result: 140; kg
